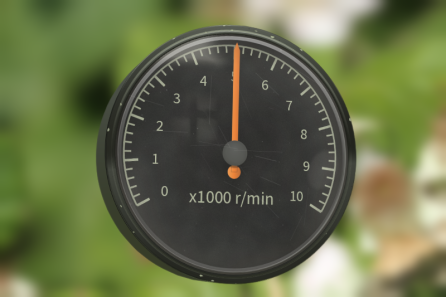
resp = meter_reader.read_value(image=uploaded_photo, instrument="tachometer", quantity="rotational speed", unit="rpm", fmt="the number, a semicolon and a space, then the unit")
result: 5000; rpm
